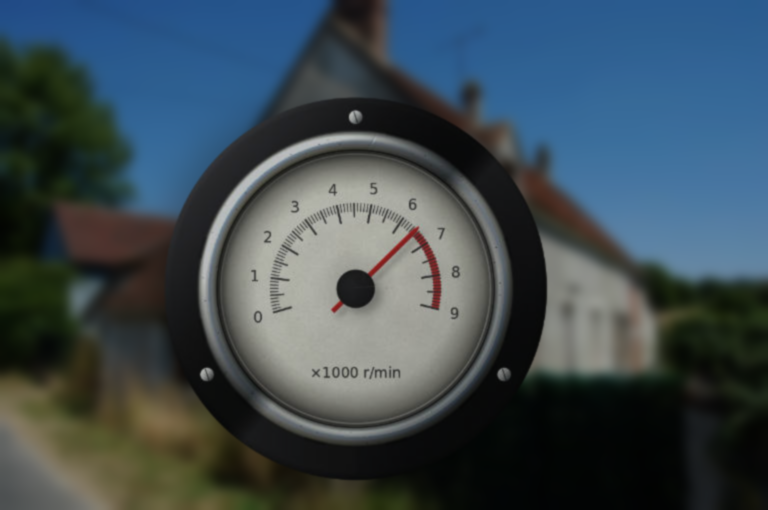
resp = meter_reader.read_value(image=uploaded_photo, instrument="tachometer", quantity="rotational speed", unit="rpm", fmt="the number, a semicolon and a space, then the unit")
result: 6500; rpm
